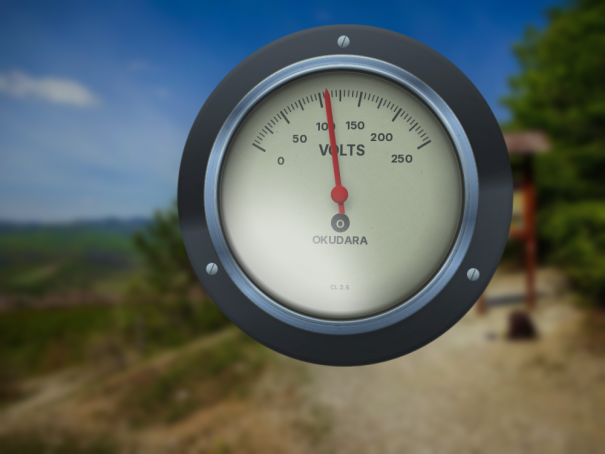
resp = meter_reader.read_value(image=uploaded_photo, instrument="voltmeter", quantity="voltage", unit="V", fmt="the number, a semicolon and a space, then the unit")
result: 110; V
